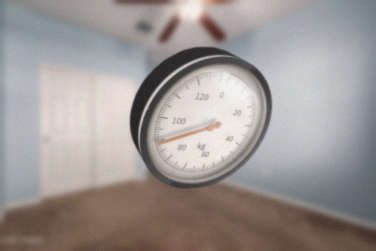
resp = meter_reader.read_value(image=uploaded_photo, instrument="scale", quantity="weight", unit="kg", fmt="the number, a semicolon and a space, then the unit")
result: 90; kg
